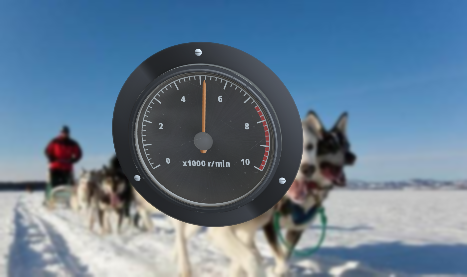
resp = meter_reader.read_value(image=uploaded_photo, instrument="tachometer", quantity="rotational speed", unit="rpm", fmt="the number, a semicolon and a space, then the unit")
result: 5200; rpm
